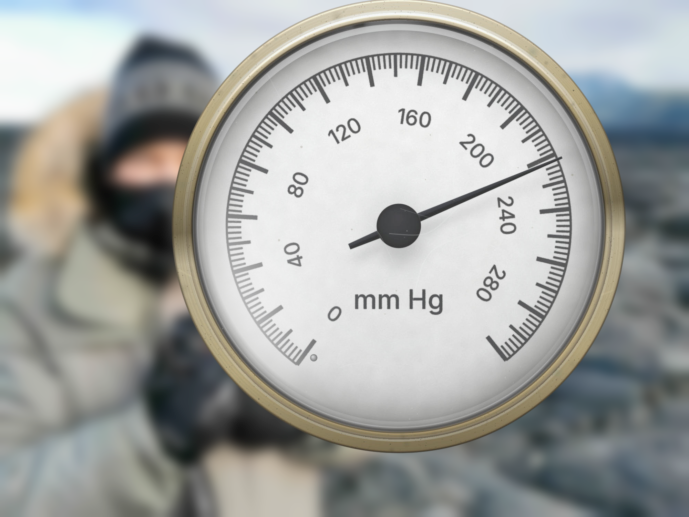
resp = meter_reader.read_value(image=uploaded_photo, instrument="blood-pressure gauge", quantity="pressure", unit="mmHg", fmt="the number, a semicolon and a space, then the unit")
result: 222; mmHg
